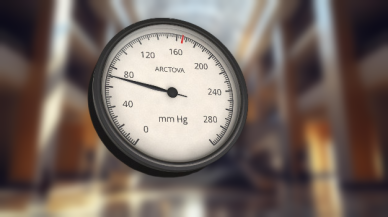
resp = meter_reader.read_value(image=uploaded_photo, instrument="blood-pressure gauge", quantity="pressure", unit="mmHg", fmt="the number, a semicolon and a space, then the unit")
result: 70; mmHg
